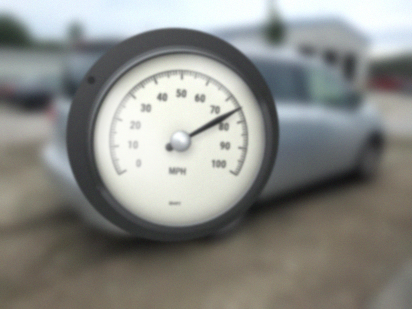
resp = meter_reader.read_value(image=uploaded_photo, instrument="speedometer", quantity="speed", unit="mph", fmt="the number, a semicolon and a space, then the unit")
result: 75; mph
